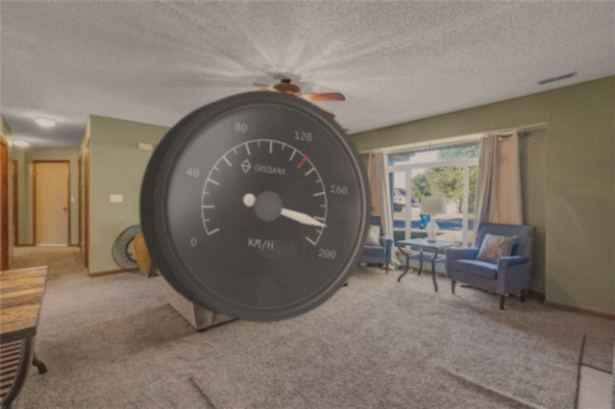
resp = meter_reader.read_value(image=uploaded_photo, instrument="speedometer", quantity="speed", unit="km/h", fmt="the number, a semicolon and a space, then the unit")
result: 185; km/h
